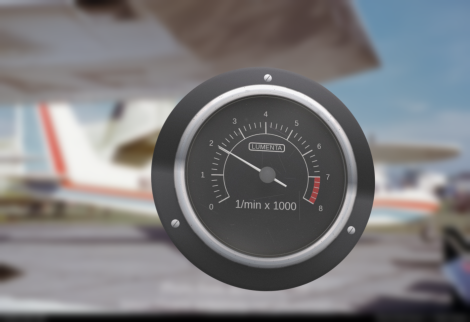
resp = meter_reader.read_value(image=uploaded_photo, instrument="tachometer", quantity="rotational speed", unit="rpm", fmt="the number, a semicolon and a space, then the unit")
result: 2000; rpm
